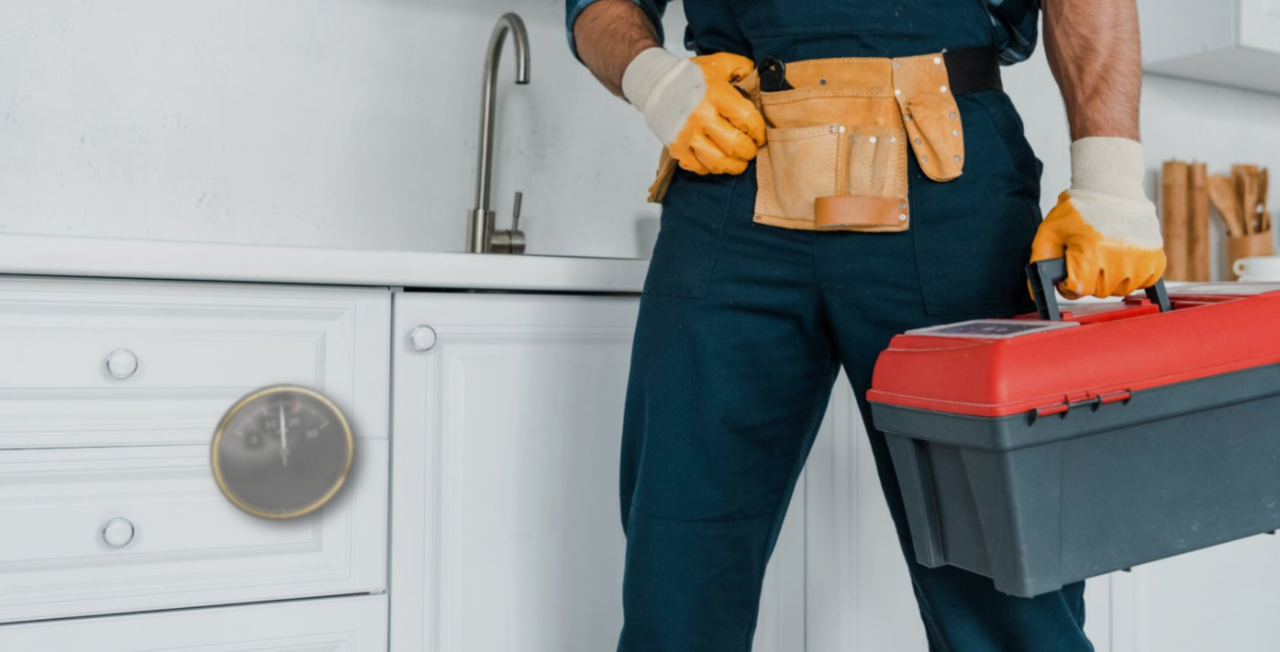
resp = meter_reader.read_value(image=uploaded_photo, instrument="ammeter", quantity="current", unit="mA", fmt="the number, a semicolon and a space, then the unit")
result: 15; mA
